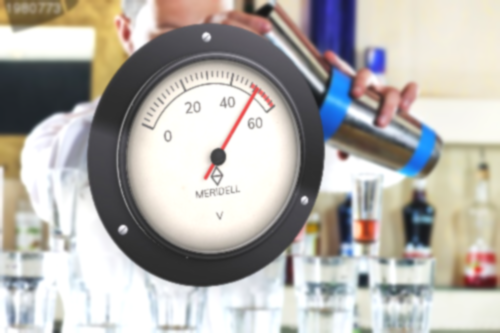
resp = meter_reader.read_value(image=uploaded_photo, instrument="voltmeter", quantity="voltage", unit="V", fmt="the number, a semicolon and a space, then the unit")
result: 50; V
